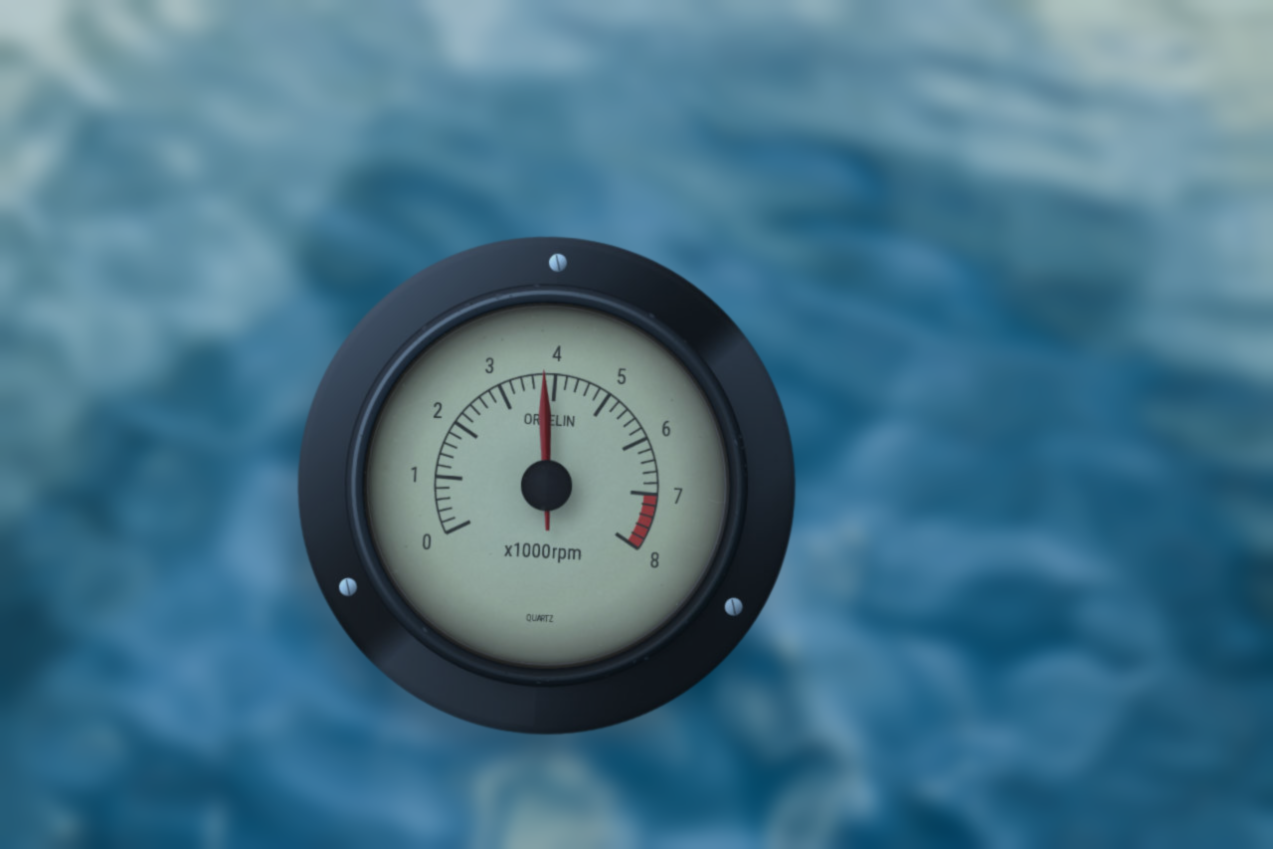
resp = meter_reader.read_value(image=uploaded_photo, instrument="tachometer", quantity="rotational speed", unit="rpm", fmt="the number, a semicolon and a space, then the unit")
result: 3800; rpm
